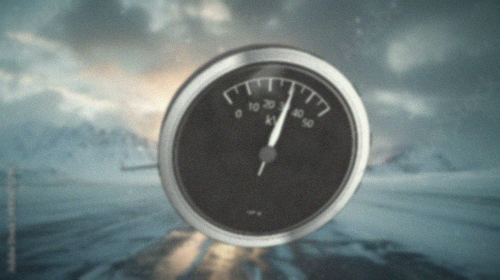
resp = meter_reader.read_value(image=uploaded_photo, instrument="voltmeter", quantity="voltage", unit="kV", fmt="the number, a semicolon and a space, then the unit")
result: 30; kV
